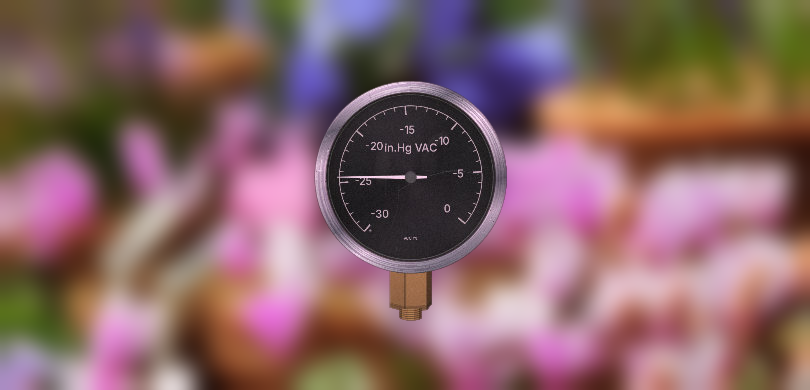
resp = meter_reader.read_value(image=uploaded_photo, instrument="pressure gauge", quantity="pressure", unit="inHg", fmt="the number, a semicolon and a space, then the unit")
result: -24.5; inHg
